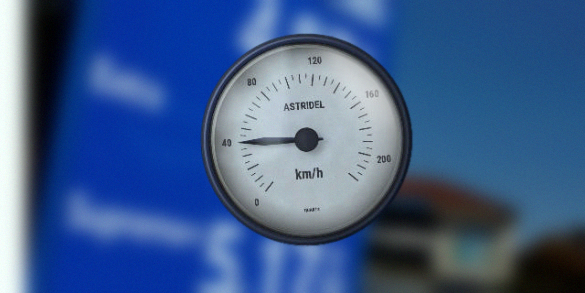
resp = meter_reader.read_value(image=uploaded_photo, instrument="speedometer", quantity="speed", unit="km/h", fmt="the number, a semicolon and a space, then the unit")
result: 40; km/h
